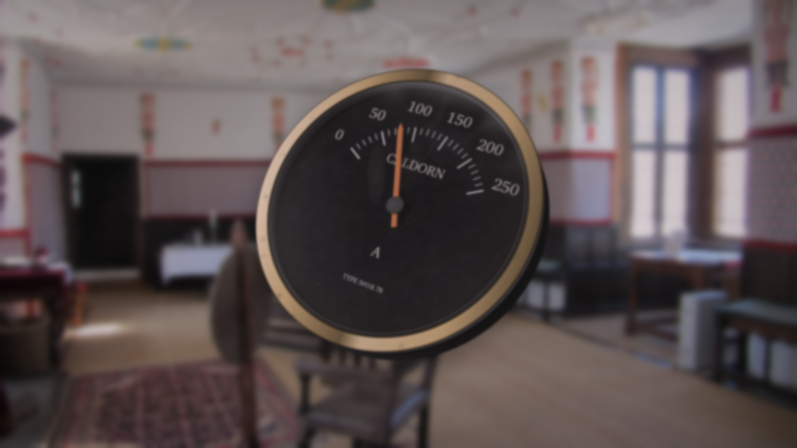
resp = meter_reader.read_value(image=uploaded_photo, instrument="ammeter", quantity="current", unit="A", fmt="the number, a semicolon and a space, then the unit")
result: 80; A
